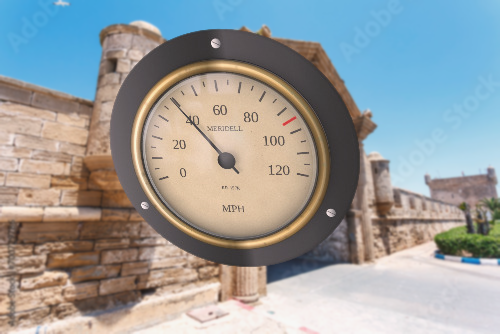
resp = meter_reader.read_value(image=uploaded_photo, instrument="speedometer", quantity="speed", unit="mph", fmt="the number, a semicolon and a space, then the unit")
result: 40; mph
